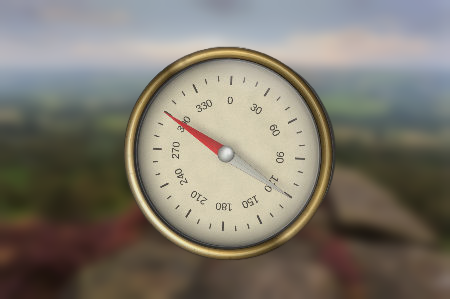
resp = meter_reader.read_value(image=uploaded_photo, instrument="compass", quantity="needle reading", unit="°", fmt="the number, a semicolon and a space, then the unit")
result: 300; °
